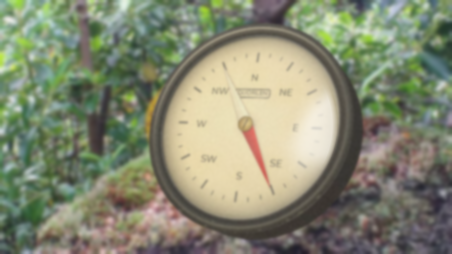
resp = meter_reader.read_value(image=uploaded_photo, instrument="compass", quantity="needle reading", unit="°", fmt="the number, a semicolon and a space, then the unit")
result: 150; °
